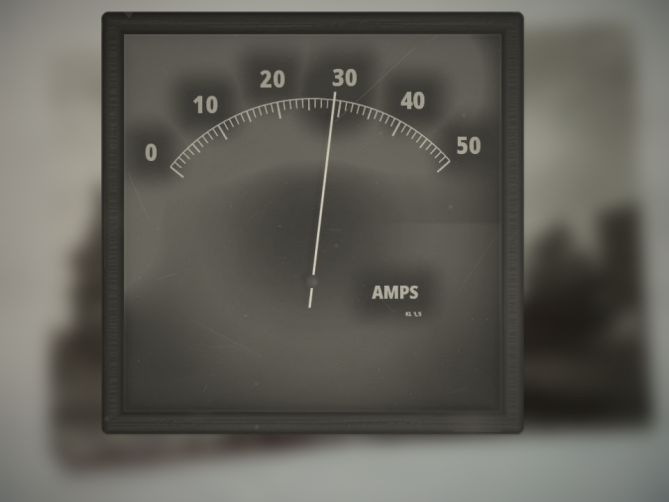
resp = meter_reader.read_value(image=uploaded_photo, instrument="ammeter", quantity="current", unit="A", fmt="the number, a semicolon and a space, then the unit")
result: 29; A
